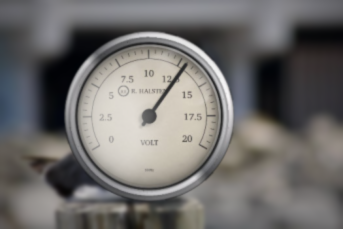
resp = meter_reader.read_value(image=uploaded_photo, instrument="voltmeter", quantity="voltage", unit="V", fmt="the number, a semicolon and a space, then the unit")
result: 13; V
